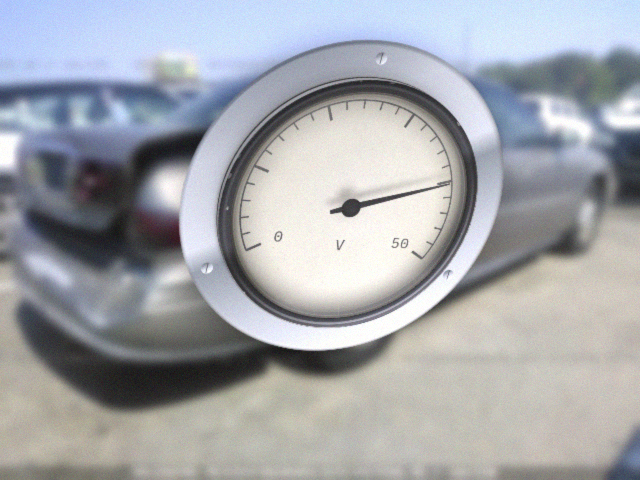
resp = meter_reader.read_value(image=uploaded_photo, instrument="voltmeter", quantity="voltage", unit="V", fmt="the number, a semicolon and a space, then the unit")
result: 40; V
